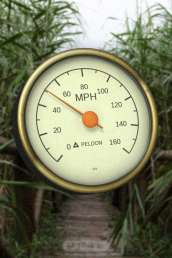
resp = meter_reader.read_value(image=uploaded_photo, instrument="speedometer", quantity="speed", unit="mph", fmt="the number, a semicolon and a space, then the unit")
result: 50; mph
